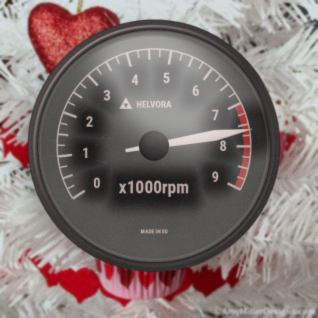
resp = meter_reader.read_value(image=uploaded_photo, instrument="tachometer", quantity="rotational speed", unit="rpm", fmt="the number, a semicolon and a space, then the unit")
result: 7625; rpm
